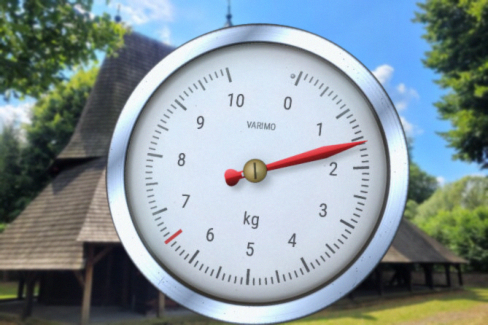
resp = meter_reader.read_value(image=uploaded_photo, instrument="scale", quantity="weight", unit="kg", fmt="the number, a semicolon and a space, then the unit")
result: 1.6; kg
